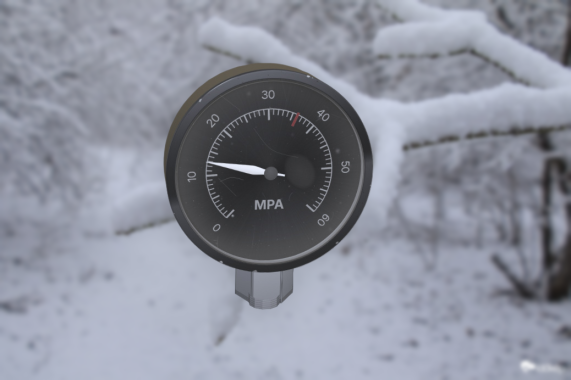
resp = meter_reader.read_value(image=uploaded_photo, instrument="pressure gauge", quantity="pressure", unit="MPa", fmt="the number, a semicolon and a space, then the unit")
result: 13; MPa
